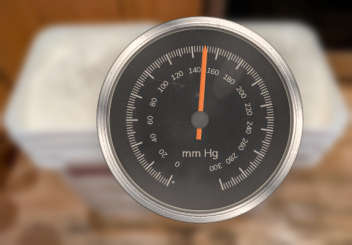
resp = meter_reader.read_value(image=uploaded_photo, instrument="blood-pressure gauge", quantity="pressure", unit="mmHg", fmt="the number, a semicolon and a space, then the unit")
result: 150; mmHg
